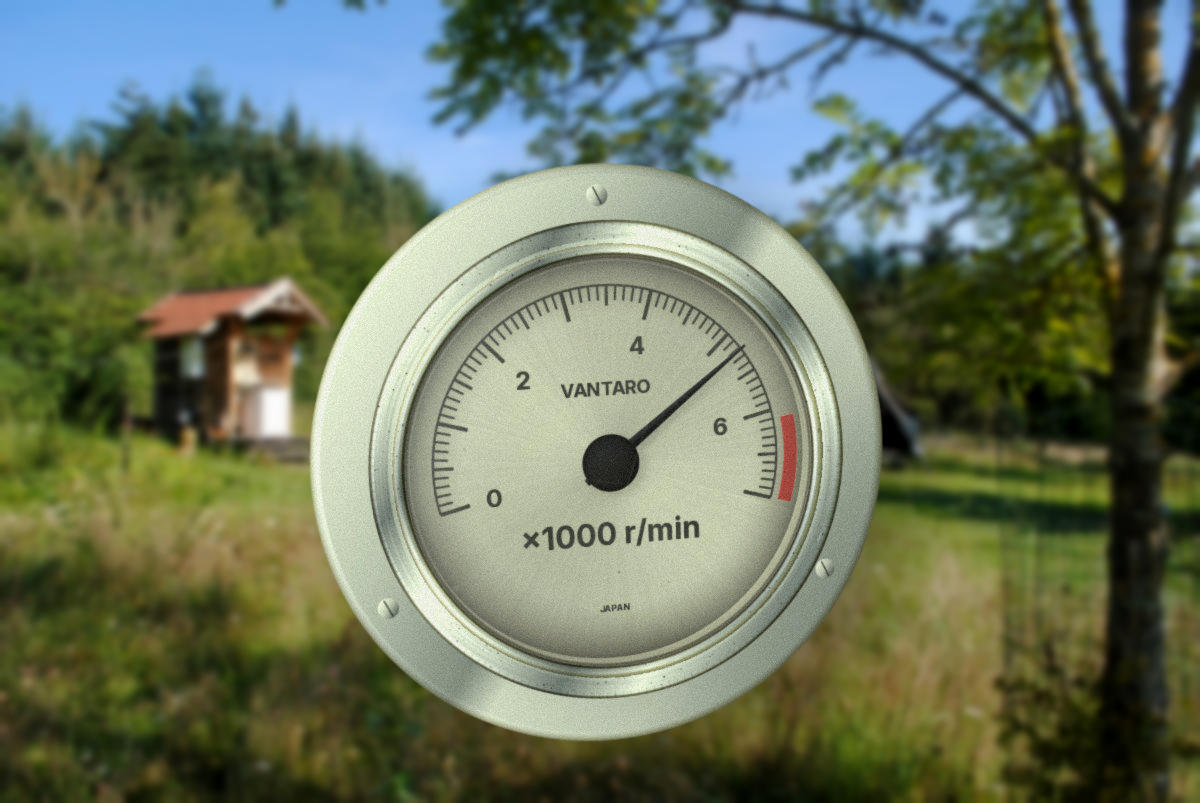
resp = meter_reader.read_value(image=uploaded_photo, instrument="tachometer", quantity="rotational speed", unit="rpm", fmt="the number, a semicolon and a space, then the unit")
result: 5200; rpm
